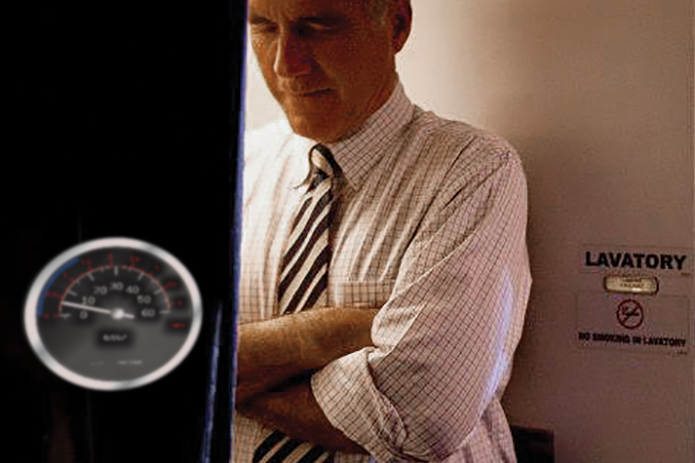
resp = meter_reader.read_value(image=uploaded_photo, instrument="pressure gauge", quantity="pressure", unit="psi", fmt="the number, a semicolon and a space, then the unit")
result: 5; psi
